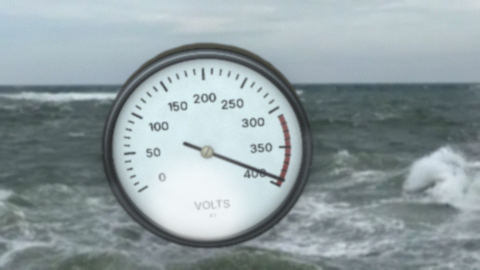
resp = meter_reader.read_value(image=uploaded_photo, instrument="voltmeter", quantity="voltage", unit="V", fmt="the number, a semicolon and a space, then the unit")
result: 390; V
